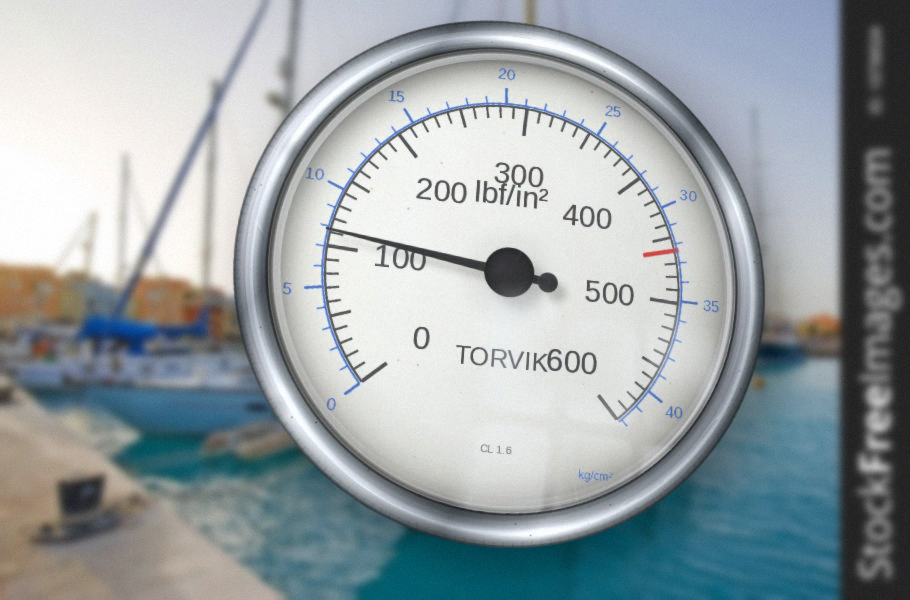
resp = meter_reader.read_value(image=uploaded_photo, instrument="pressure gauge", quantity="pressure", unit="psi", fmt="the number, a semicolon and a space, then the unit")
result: 110; psi
